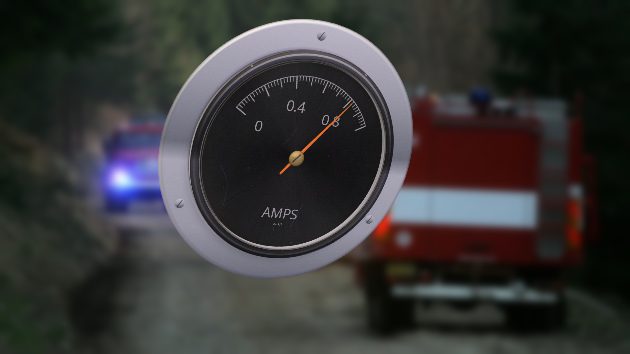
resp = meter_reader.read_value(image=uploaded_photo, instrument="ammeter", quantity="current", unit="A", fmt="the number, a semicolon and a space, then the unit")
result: 0.8; A
